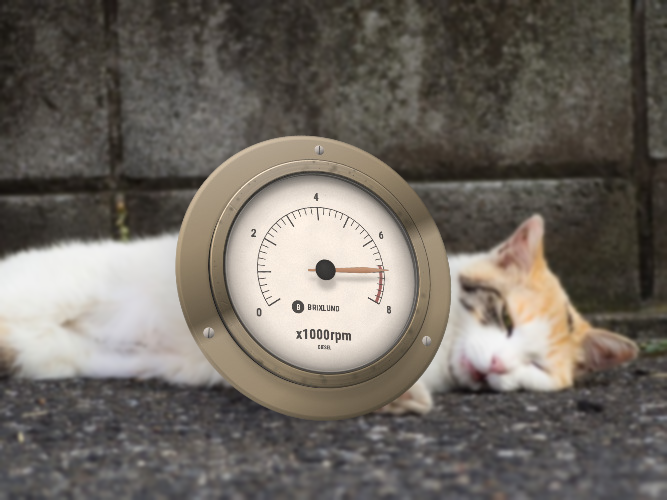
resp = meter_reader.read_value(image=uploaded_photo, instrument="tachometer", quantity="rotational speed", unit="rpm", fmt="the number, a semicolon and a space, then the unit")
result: 7000; rpm
